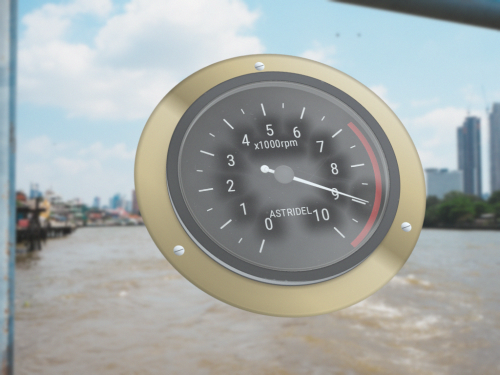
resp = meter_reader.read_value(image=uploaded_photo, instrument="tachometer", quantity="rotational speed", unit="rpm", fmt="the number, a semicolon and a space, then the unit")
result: 9000; rpm
